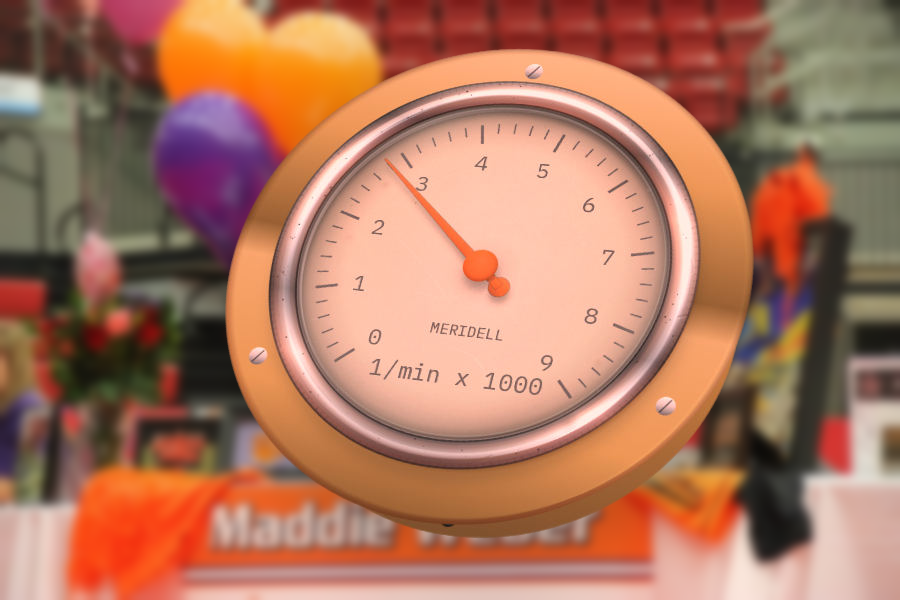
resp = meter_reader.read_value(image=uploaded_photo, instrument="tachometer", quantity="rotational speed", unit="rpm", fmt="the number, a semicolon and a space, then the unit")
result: 2800; rpm
